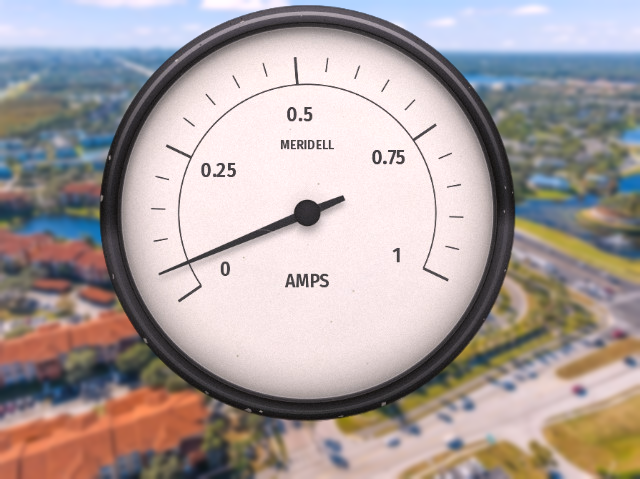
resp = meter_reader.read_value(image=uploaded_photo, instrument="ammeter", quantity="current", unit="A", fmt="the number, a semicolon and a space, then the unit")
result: 0.05; A
